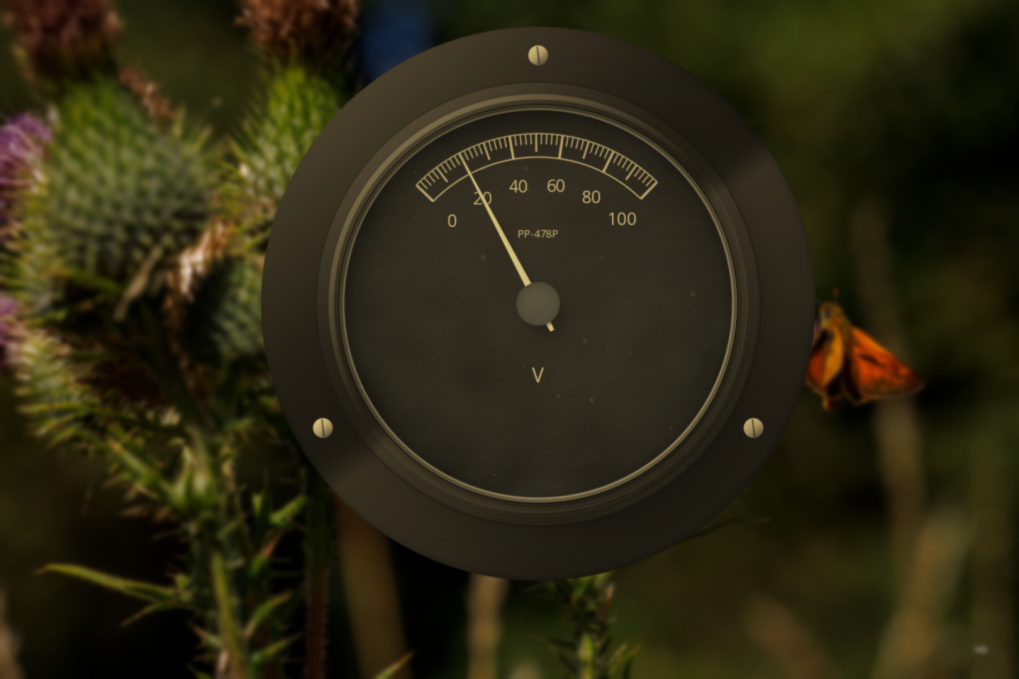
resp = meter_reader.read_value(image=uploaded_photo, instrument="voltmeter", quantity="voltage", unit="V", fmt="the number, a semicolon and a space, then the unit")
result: 20; V
